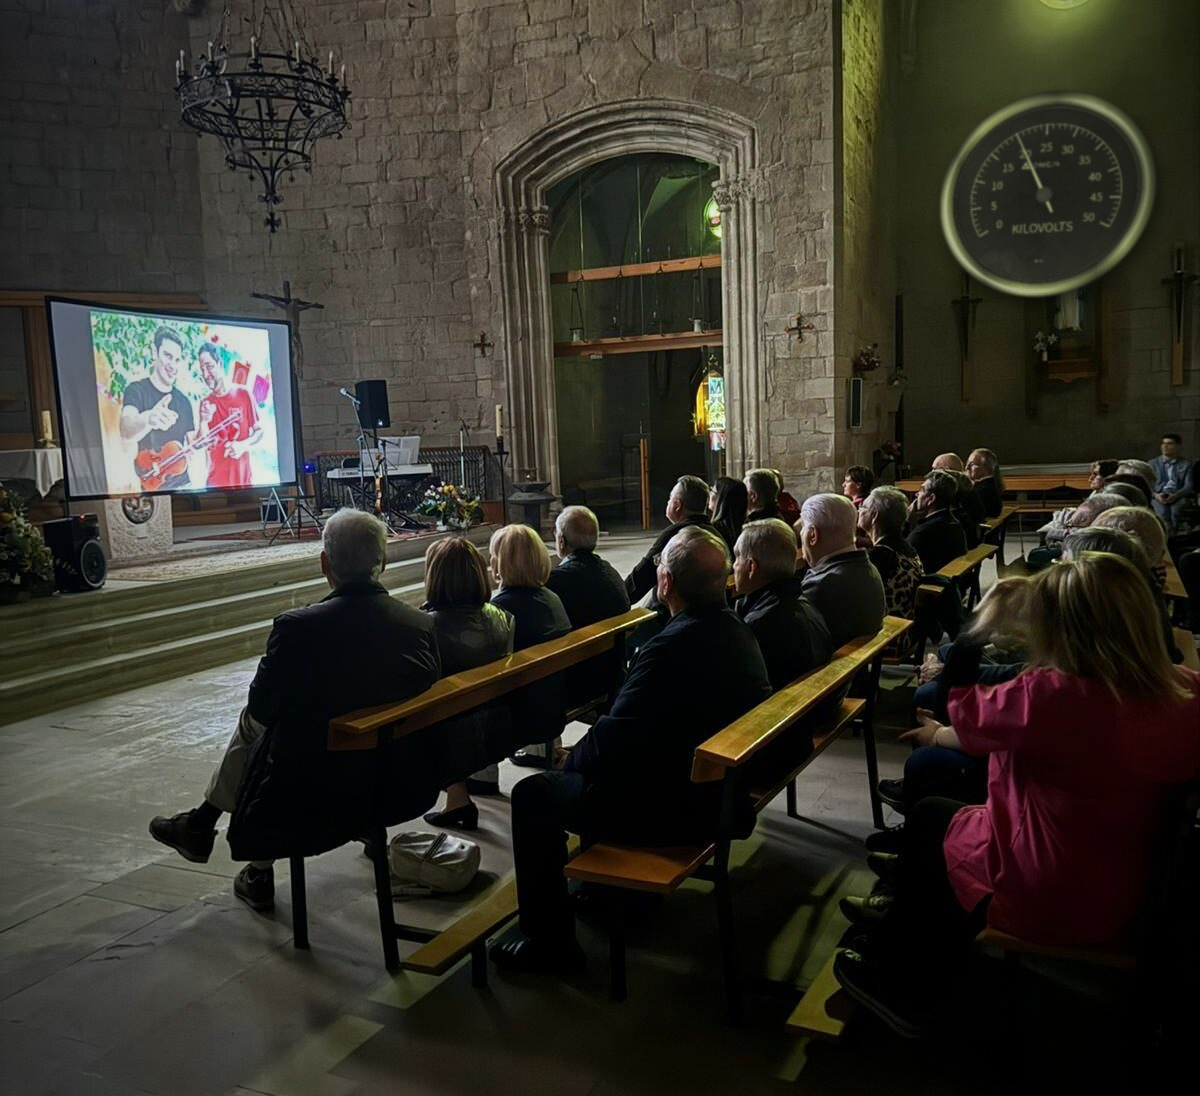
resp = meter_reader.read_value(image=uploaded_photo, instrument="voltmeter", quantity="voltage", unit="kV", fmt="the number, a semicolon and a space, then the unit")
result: 20; kV
